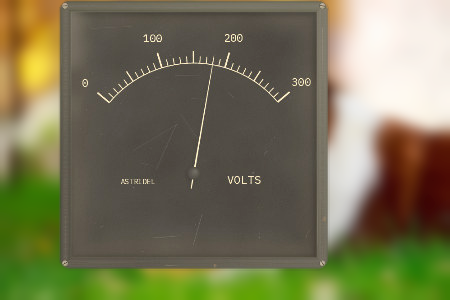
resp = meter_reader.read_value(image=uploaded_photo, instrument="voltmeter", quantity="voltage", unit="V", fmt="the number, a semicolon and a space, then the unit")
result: 180; V
